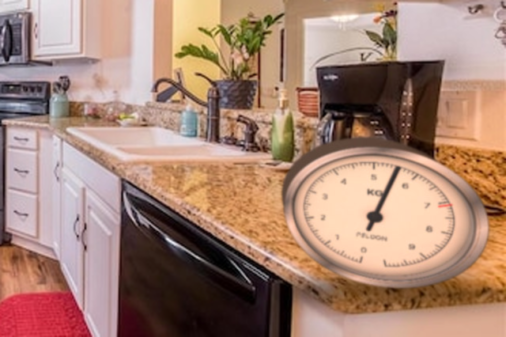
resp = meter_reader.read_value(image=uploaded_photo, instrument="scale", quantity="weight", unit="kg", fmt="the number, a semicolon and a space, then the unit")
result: 5.5; kg
